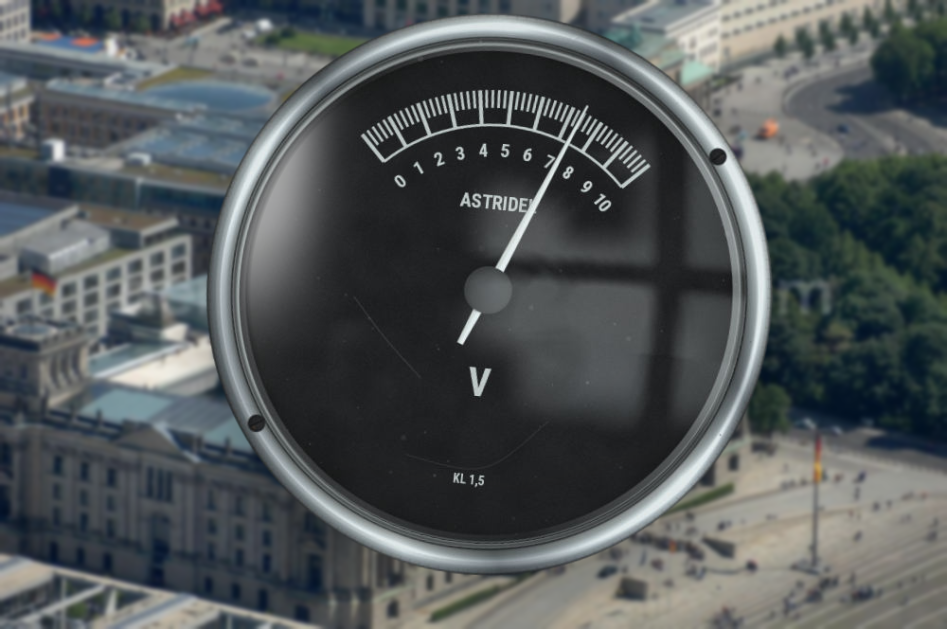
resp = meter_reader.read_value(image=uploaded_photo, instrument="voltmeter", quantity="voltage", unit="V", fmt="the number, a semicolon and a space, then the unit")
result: 7.4; V
